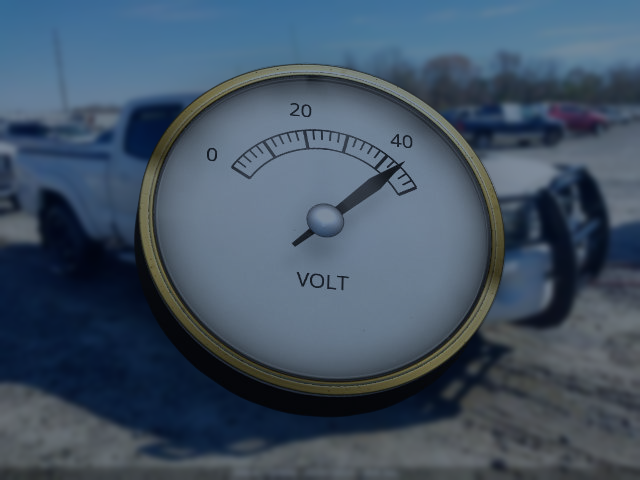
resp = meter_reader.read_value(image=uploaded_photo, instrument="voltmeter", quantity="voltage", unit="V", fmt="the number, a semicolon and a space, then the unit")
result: 44; V
